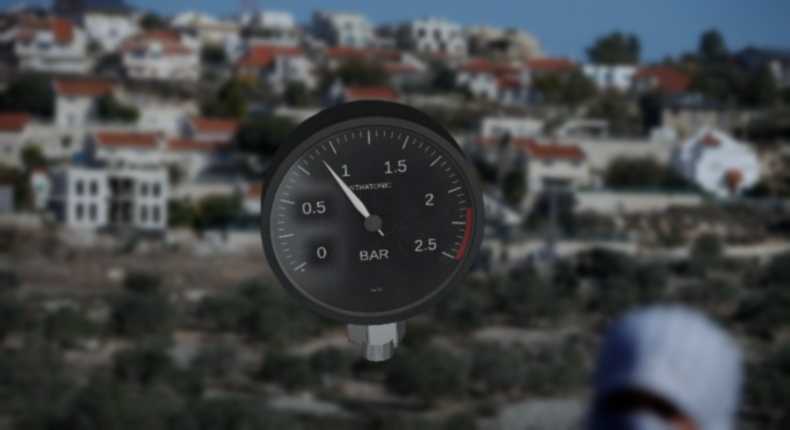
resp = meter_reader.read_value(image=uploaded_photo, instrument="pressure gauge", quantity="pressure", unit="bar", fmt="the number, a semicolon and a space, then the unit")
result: 0.9; bar
